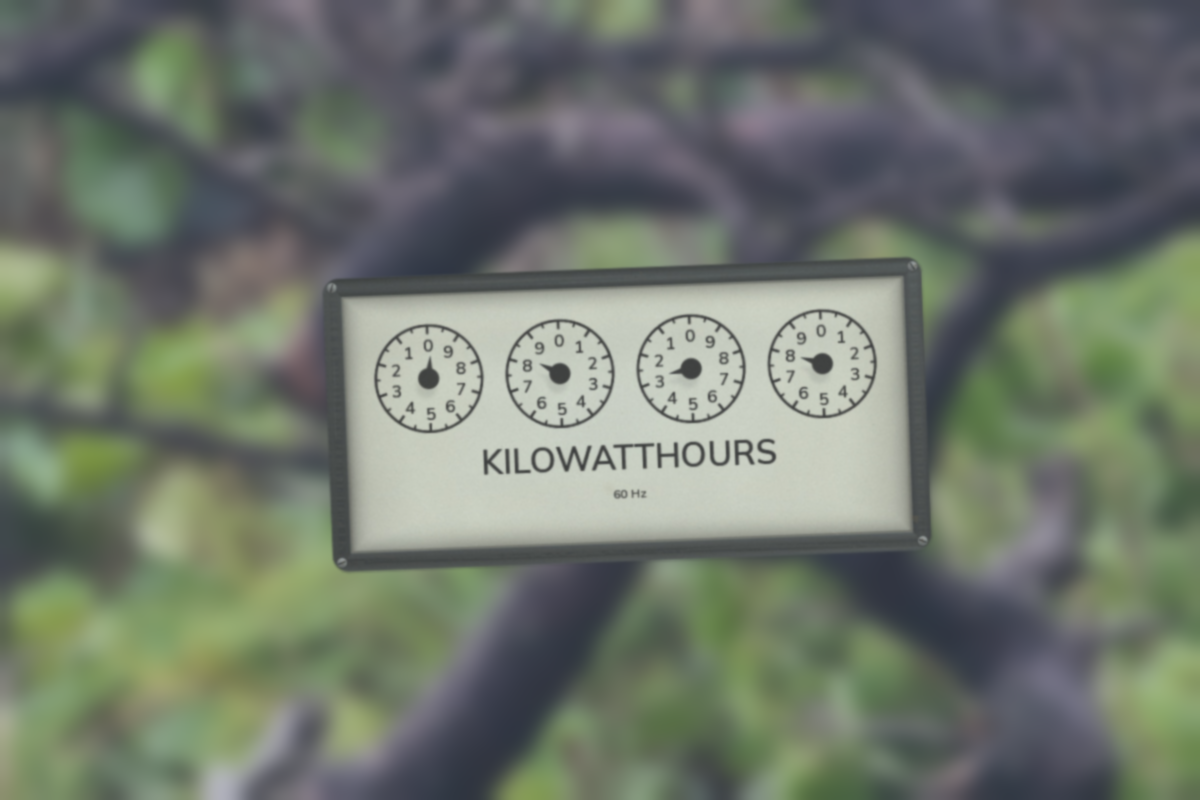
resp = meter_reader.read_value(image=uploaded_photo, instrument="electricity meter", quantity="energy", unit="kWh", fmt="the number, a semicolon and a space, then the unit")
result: 9828; kWh
